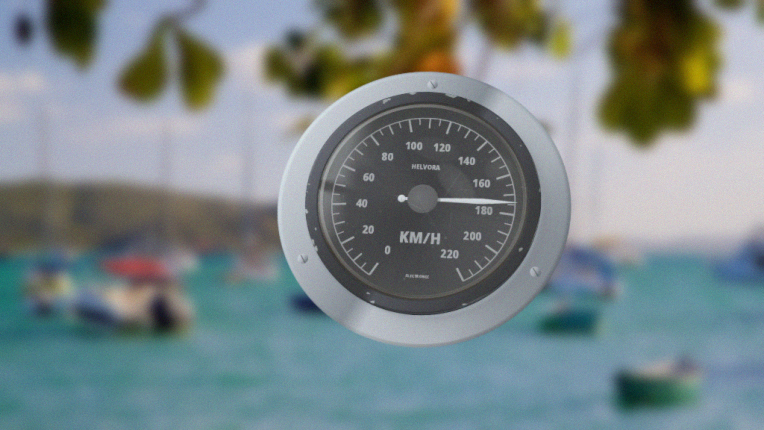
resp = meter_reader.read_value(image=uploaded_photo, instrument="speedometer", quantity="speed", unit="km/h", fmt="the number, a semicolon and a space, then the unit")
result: 175; km/h
